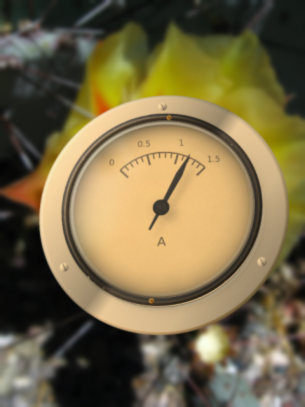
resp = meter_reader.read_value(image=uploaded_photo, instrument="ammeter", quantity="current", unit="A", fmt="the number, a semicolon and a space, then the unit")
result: 1.2; A
